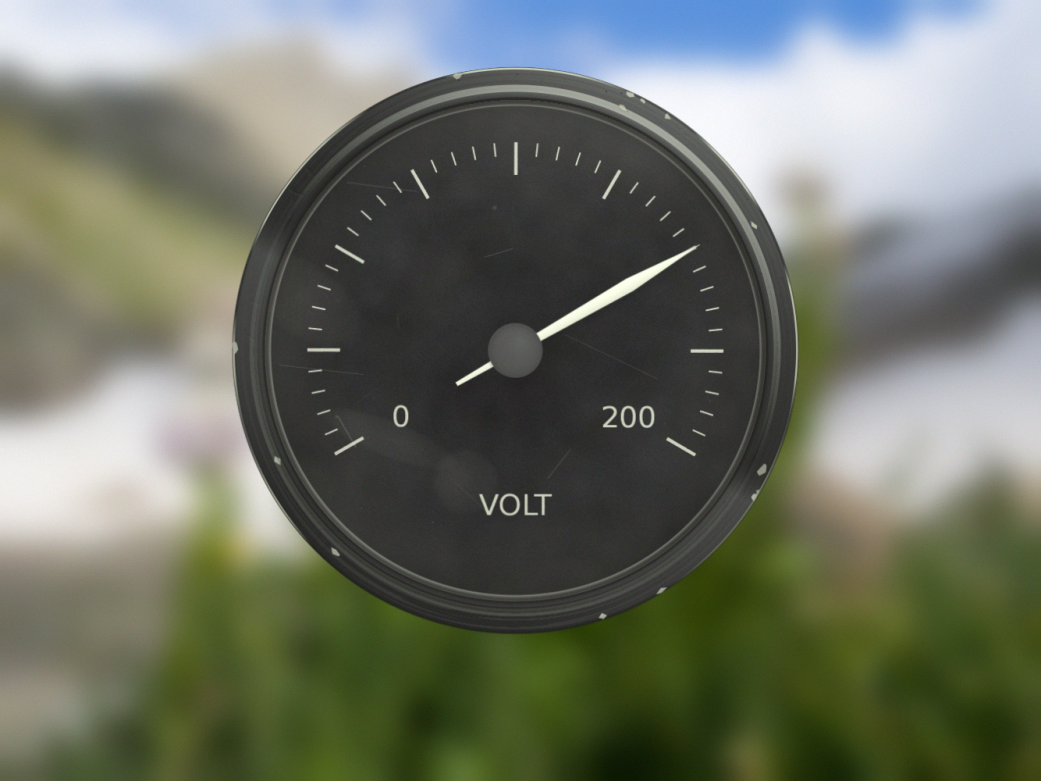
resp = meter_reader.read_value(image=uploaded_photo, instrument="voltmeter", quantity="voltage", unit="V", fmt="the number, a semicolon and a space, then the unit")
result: 150; V
